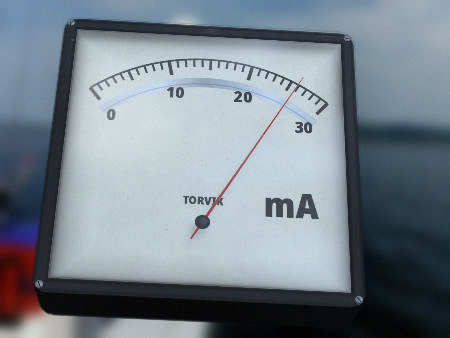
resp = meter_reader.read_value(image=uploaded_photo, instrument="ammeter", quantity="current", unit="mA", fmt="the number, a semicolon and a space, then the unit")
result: 26; mA
